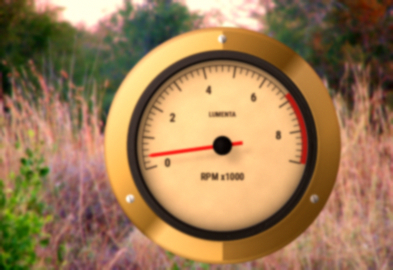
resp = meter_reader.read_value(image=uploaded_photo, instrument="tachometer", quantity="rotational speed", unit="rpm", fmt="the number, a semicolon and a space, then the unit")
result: 400; rpm
